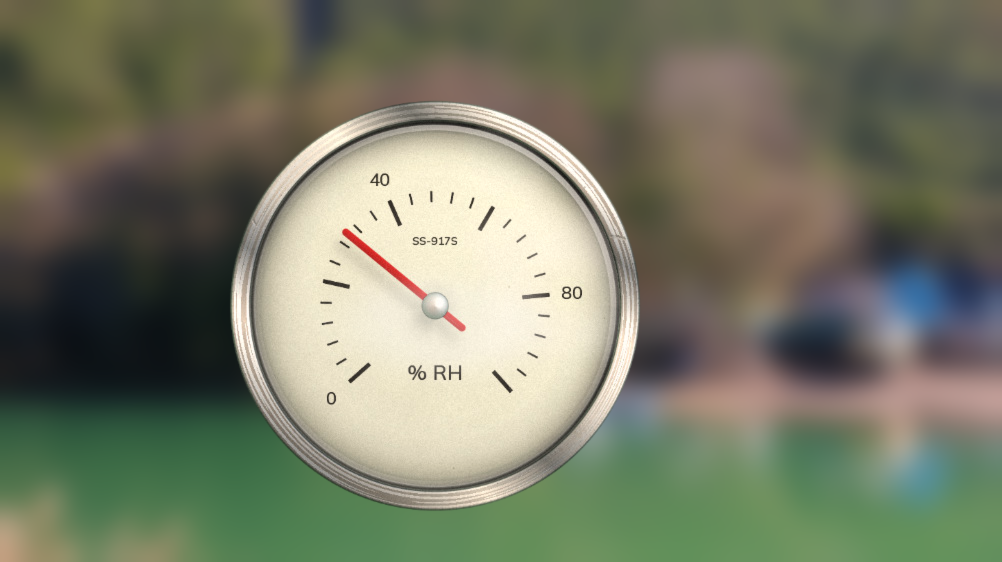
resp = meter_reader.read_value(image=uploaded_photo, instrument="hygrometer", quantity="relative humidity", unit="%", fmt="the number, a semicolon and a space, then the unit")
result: 30; %
